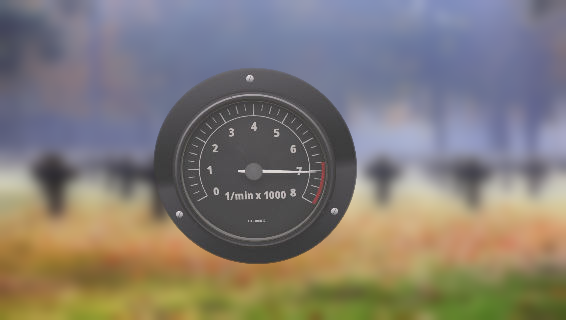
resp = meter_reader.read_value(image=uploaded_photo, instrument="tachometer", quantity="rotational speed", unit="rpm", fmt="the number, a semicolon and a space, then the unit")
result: 7000; rpm
